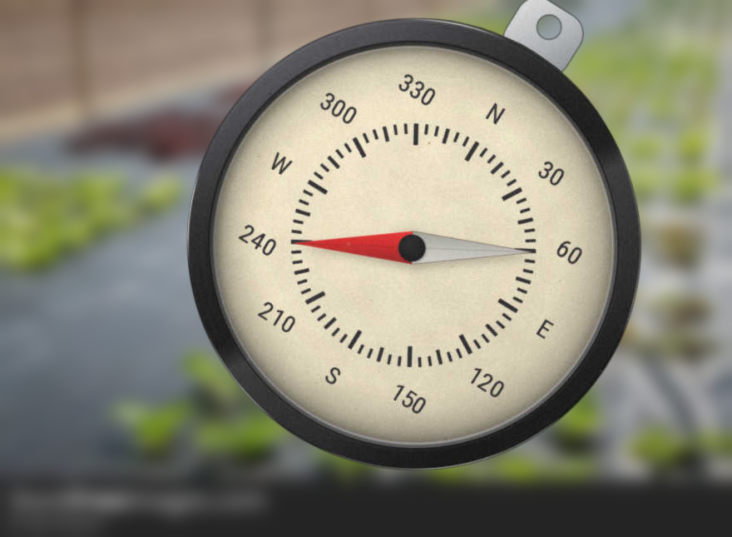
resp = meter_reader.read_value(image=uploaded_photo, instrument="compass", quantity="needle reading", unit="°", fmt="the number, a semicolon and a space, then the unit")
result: 240; °
